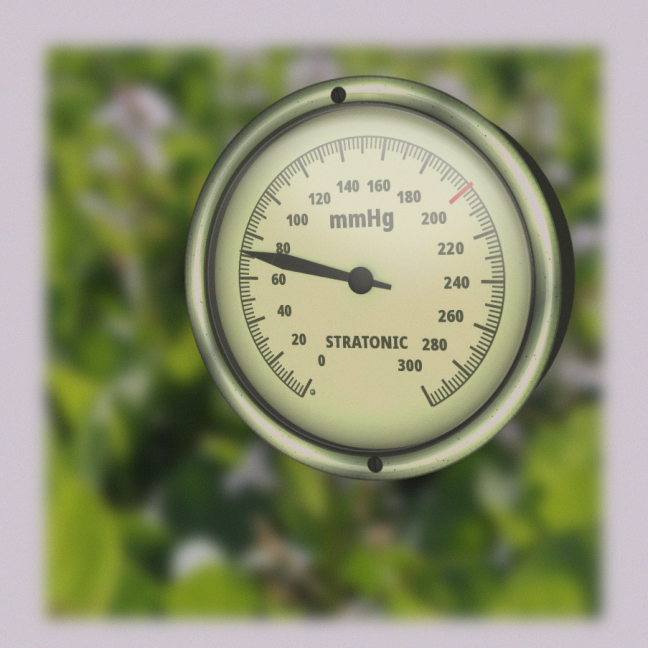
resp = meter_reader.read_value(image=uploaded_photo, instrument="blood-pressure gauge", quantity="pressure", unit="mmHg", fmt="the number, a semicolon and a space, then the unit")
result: 72; mmHg
